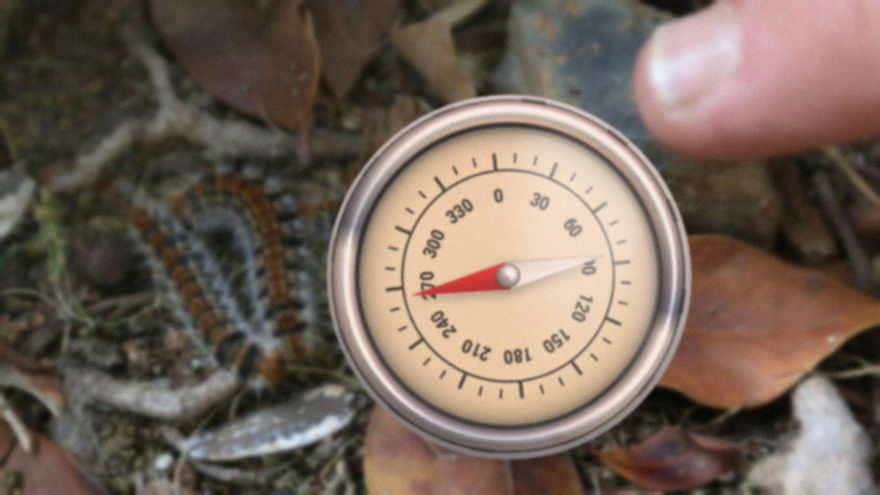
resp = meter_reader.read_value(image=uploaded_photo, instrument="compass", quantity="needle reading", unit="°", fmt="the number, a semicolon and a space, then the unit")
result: 265; °
